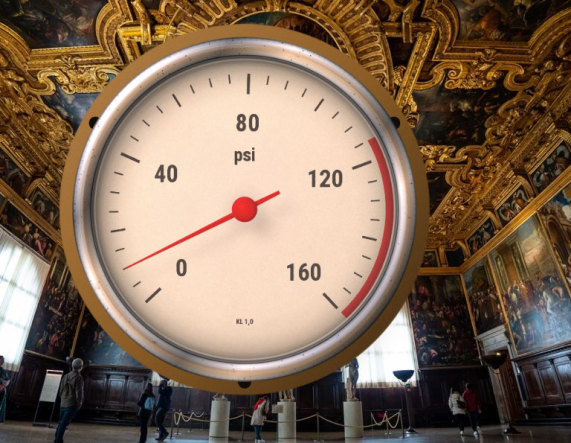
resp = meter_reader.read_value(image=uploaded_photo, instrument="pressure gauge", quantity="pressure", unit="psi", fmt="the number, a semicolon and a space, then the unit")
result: 10; psi
